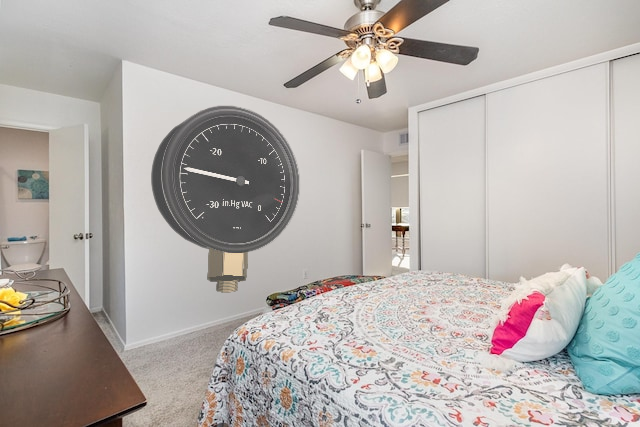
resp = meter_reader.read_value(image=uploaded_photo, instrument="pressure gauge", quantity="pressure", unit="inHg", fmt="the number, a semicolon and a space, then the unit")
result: -24.5; inHg
